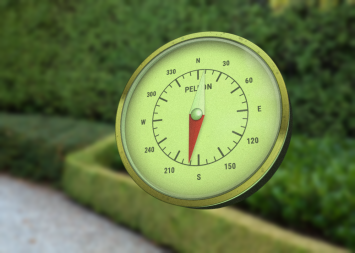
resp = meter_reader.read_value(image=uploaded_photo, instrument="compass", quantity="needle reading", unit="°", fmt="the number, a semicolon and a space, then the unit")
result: 190; °
